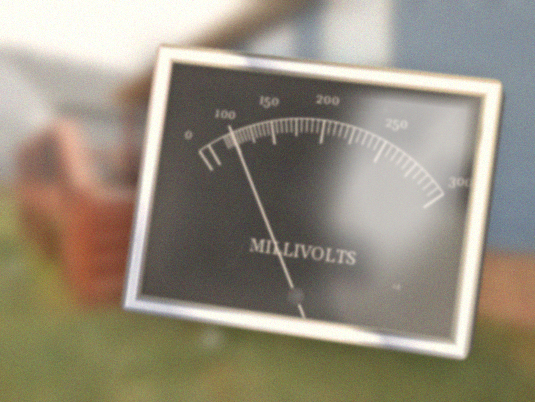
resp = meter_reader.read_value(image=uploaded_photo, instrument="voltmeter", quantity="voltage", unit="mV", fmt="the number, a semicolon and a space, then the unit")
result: 100; mV
